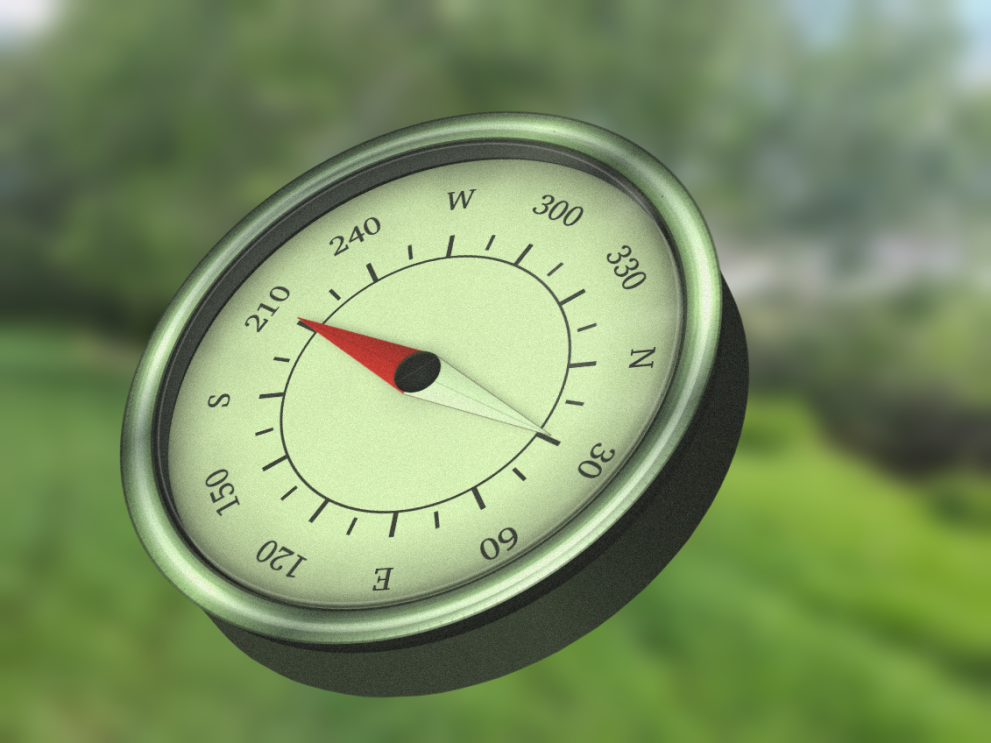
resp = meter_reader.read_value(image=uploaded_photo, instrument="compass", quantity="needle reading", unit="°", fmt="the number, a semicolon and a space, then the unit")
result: 210; °
